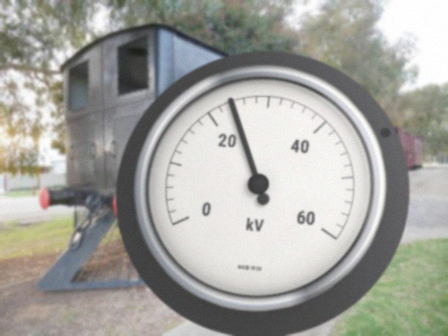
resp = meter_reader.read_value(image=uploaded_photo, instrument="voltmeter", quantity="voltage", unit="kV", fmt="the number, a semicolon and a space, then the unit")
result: 24; kV
